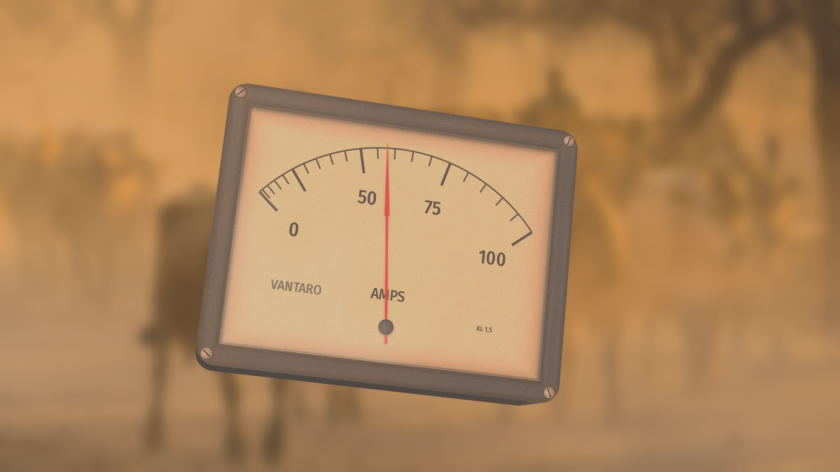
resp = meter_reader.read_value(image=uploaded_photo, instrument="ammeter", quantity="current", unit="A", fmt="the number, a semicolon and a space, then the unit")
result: 57.5; A
